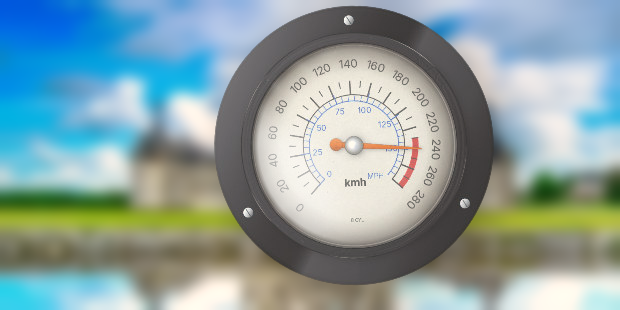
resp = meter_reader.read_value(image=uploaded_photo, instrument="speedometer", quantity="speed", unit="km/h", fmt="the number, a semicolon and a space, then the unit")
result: 240; km/h
